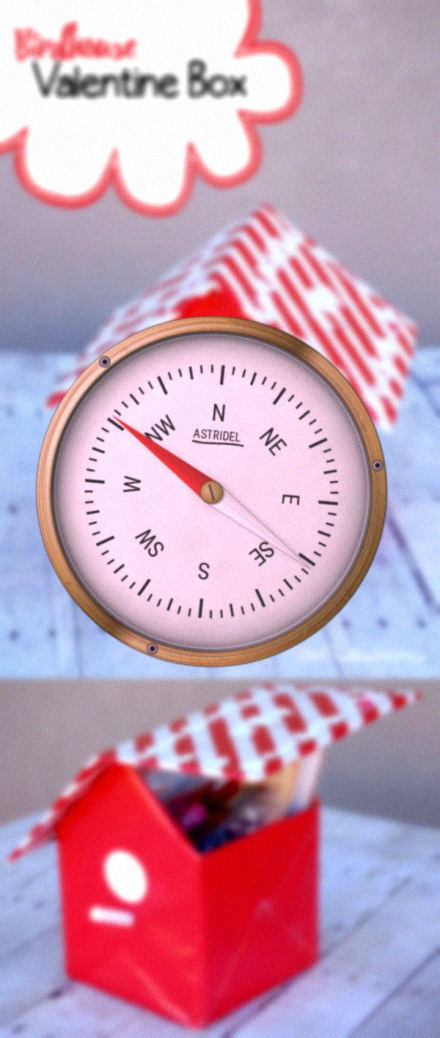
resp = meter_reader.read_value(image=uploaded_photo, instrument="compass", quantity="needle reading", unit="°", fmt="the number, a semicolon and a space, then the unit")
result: 302.5; °
